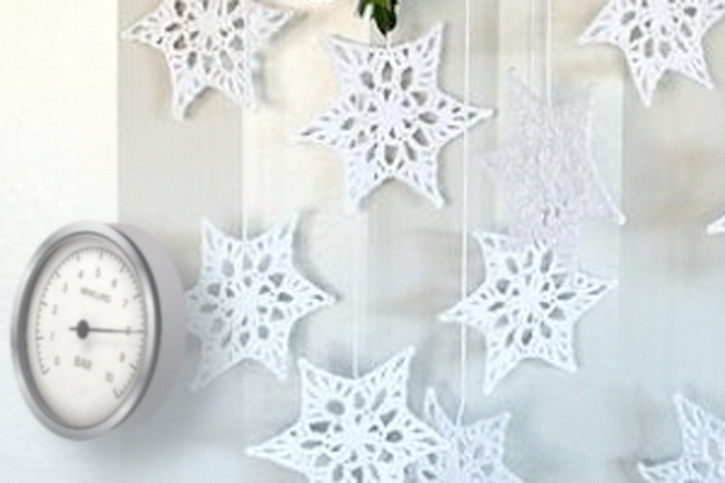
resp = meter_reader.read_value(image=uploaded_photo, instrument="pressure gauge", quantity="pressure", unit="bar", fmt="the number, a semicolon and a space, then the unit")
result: 8; bar
